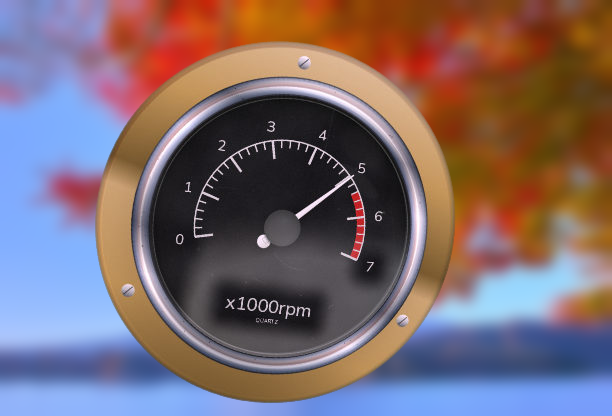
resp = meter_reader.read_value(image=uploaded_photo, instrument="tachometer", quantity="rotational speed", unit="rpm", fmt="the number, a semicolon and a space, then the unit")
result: 5000; rpm
